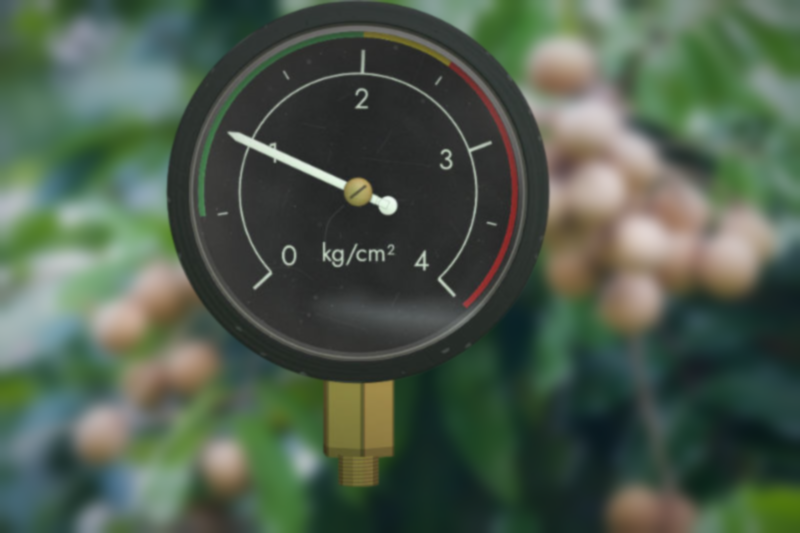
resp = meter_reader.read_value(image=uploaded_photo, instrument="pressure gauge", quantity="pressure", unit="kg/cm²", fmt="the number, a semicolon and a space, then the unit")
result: 1; kg/cm²
